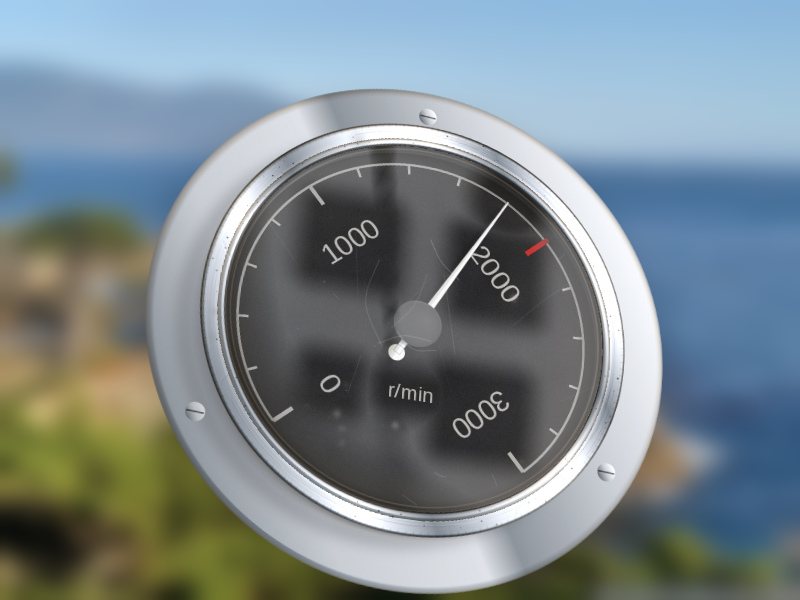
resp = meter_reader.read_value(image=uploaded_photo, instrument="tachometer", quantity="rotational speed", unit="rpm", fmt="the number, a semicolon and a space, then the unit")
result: 1800; rpm
